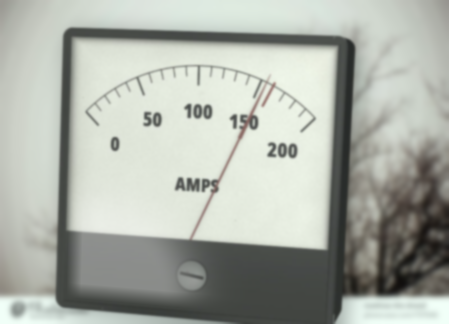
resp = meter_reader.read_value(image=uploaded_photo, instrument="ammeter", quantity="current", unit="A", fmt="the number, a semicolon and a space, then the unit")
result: 155; A
